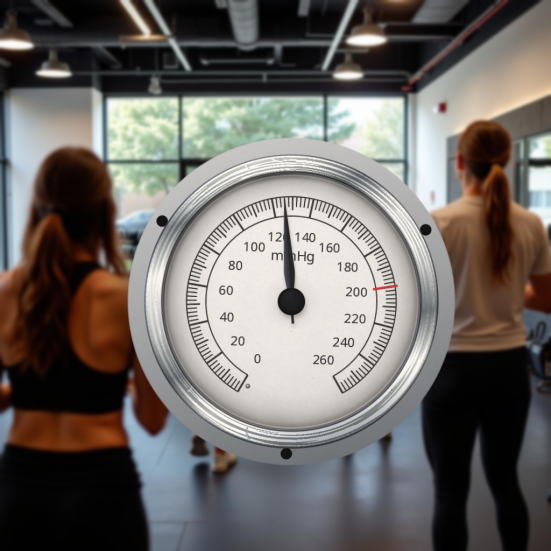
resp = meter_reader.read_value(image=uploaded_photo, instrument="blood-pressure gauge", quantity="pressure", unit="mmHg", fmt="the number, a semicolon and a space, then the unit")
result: 126; mmHg
